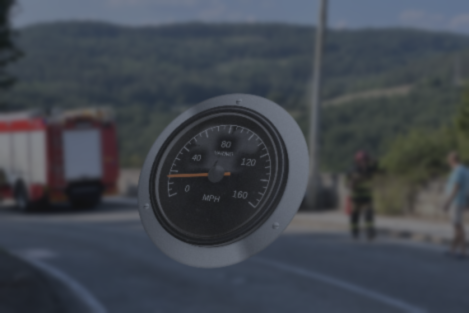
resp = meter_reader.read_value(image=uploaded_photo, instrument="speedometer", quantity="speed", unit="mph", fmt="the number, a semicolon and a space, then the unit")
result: 15; mph
